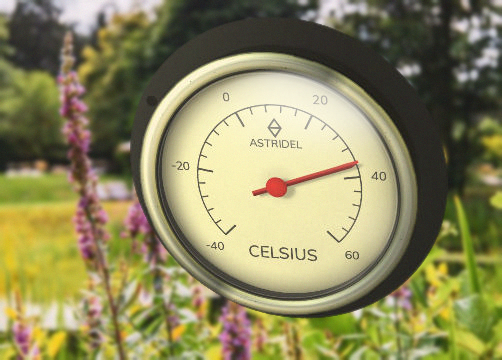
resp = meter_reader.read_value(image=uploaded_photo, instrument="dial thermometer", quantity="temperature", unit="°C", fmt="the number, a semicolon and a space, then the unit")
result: 36; °C
